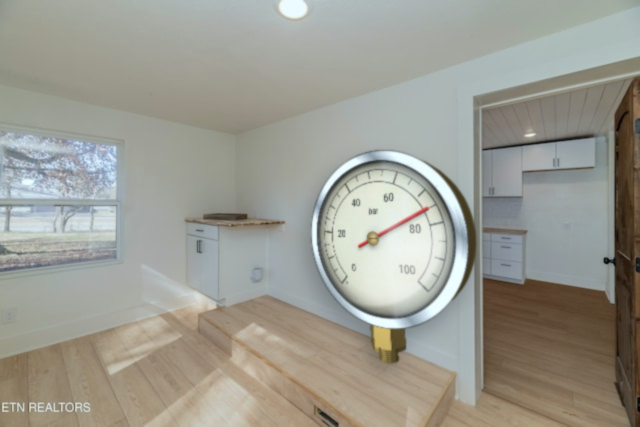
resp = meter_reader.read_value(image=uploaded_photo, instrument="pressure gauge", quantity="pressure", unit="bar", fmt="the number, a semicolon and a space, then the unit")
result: 75; bar
